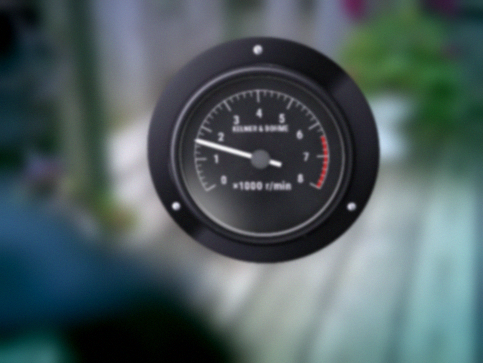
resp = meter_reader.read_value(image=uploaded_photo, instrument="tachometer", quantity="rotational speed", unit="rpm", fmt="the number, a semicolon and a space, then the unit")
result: 1600; rpm
